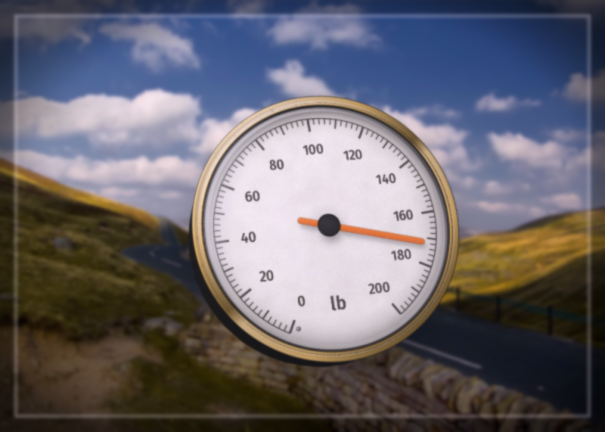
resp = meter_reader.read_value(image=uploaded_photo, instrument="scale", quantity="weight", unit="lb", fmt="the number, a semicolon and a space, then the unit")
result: 172; lb
